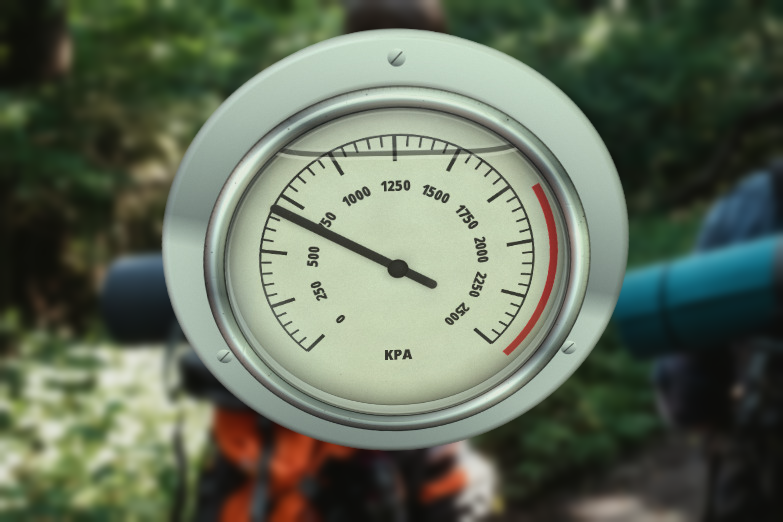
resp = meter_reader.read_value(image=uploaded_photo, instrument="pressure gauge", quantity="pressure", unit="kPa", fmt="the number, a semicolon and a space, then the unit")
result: 700; kPa
